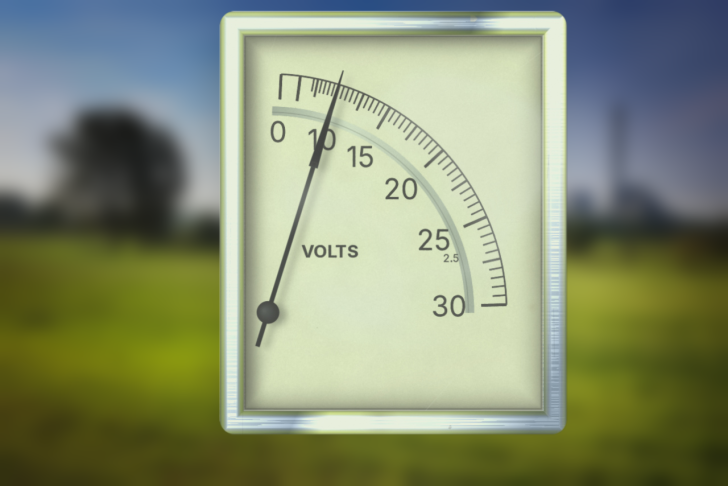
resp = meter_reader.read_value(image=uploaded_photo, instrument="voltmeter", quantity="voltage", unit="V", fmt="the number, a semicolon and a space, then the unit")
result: 10; V
